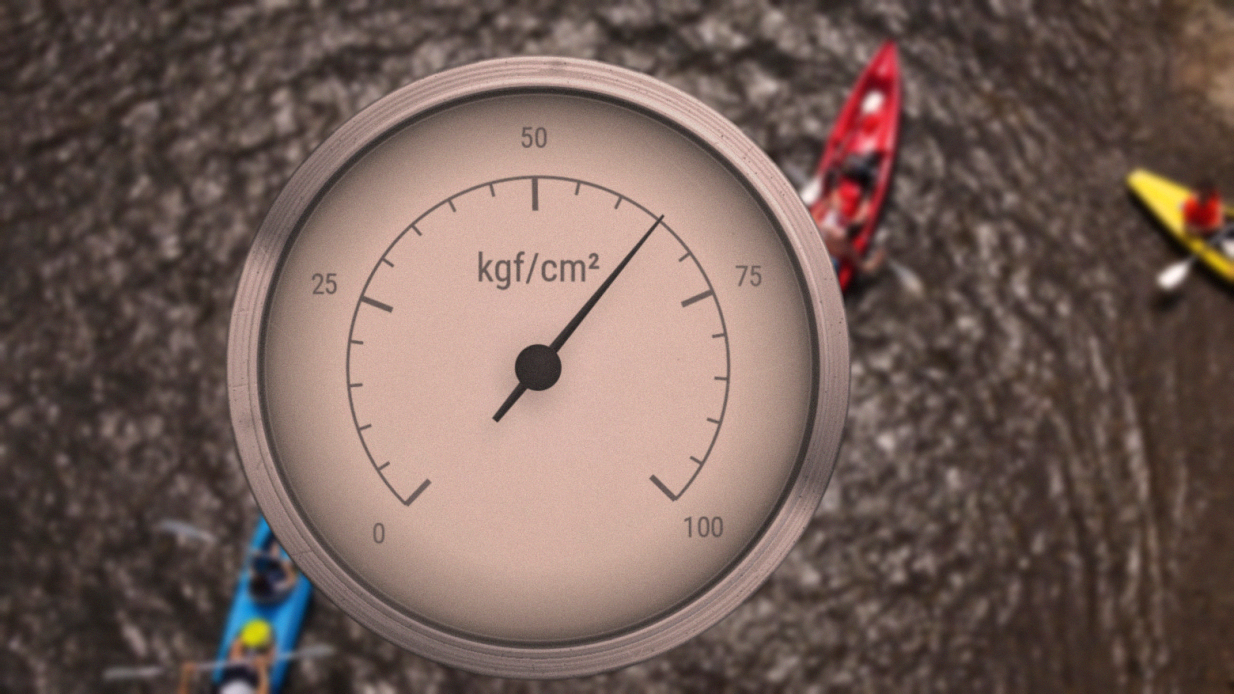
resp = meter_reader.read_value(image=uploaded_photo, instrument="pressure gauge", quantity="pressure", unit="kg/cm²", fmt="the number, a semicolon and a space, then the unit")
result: 65; kg/cm²
